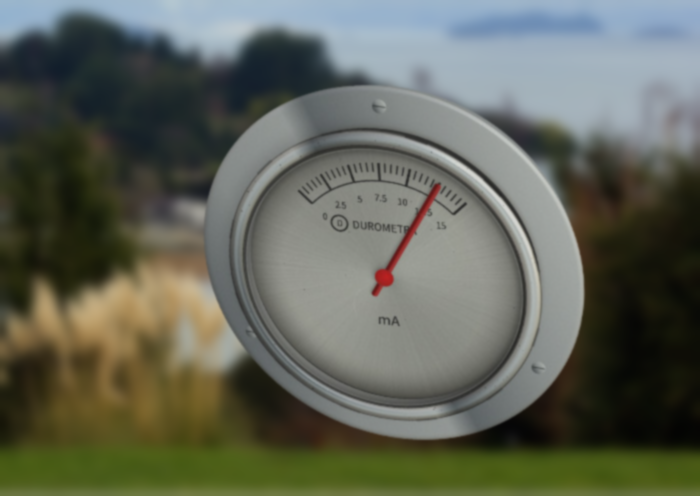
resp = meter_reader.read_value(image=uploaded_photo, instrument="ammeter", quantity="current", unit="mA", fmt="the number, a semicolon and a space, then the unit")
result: 12.5; mA
